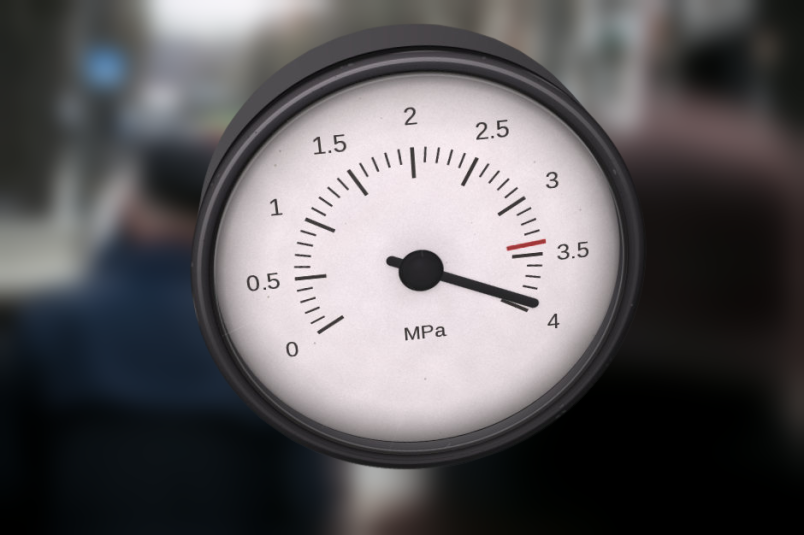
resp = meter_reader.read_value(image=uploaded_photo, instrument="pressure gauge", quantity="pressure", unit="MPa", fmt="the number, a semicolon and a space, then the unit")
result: 3.9; MPa
